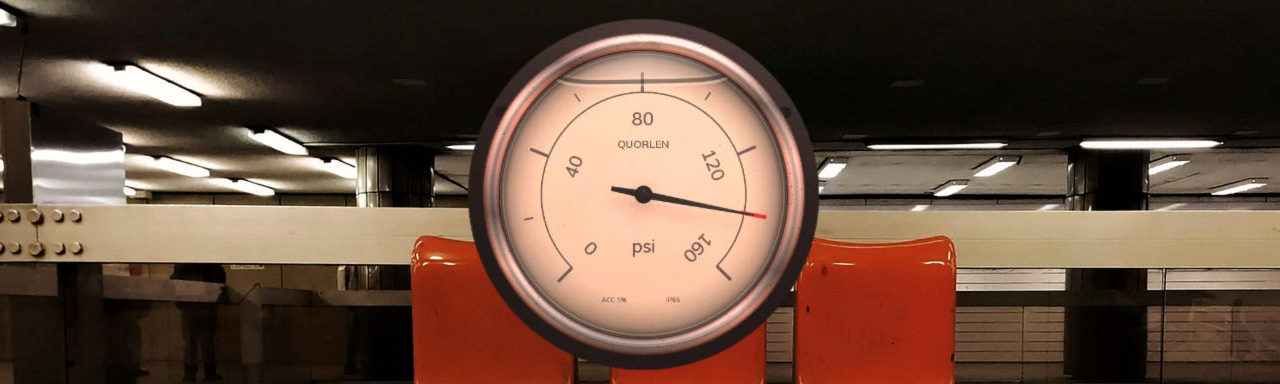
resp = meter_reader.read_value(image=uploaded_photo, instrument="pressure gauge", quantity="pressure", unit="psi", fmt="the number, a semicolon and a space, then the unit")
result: 140; psi
